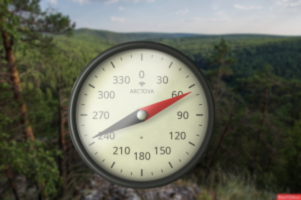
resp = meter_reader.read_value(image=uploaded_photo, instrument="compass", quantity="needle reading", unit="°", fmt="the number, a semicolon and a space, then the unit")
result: 65; °
